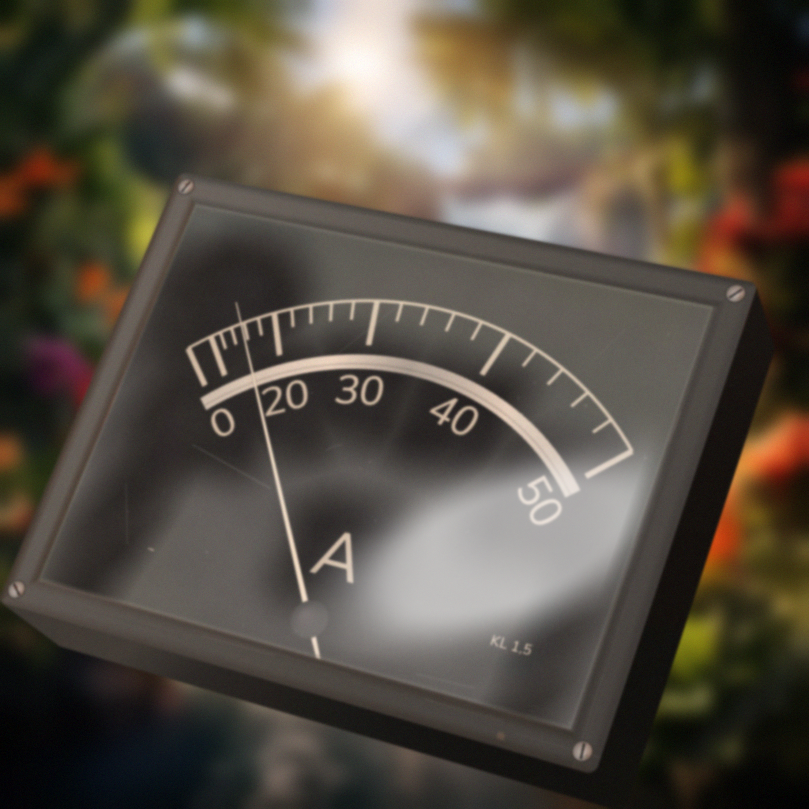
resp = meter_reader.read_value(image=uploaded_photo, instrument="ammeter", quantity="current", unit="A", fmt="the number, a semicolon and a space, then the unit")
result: 16; A
